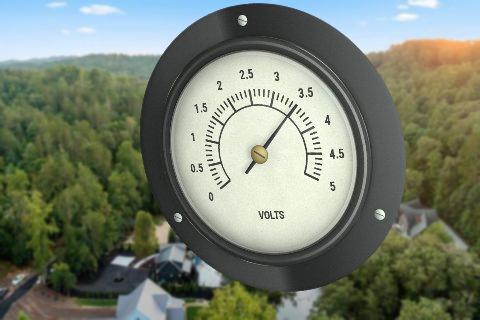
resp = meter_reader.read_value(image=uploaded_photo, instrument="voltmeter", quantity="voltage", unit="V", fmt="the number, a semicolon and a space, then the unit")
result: 3.5; V
